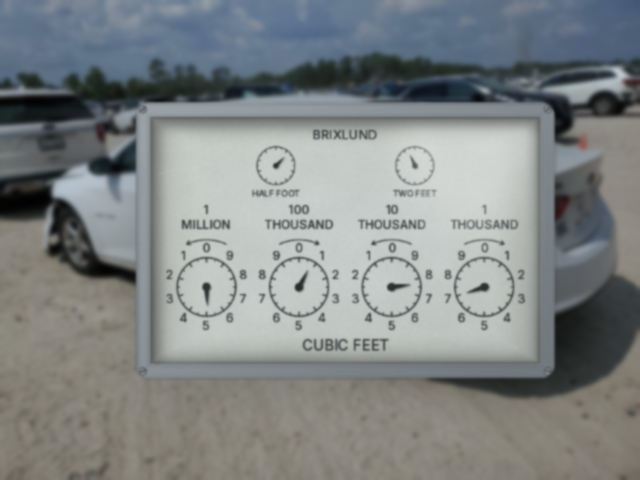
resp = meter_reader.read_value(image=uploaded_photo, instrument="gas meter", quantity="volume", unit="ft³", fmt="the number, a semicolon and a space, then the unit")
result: 507700; ft³
